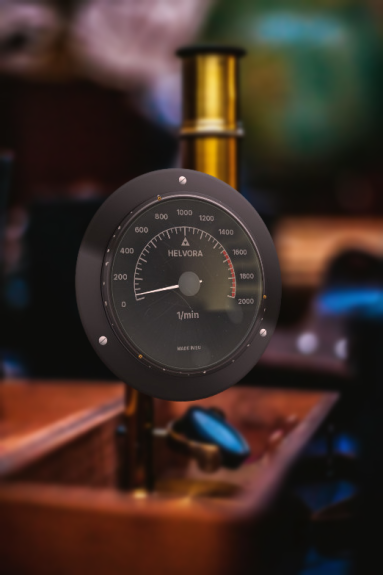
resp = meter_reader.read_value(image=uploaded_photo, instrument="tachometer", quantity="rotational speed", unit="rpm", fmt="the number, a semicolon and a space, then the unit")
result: 50; rpm
